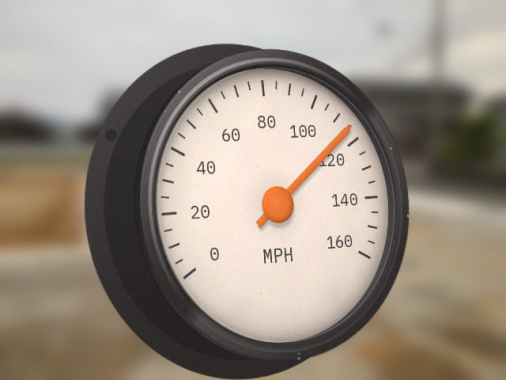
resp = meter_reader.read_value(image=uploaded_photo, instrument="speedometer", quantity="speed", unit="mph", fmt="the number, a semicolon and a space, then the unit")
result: 115; mph
